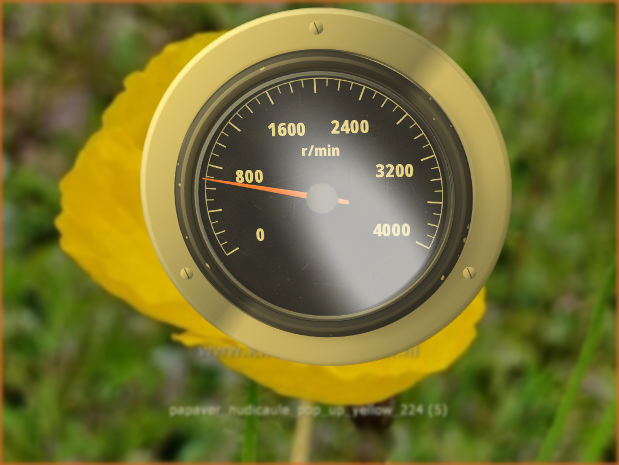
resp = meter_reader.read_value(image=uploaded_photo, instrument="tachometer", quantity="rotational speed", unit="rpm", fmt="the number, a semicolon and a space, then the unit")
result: 700; rpm
